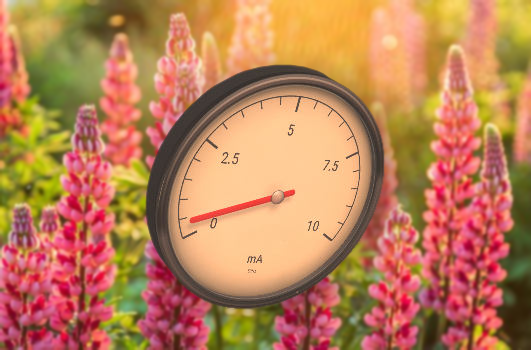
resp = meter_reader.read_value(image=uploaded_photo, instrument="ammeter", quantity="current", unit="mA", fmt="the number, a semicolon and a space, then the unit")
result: 0.5; mA
